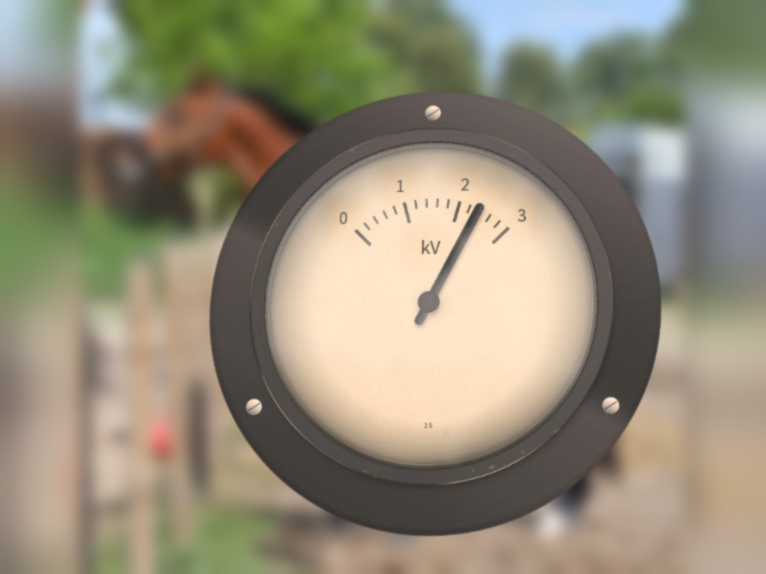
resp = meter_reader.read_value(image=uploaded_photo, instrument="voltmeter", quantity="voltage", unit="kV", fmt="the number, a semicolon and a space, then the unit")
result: 2.4; kV
